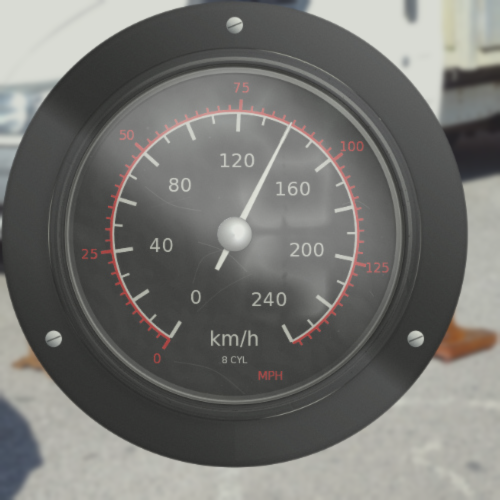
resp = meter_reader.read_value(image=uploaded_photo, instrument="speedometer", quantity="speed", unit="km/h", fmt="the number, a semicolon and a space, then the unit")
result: 140; km/h
